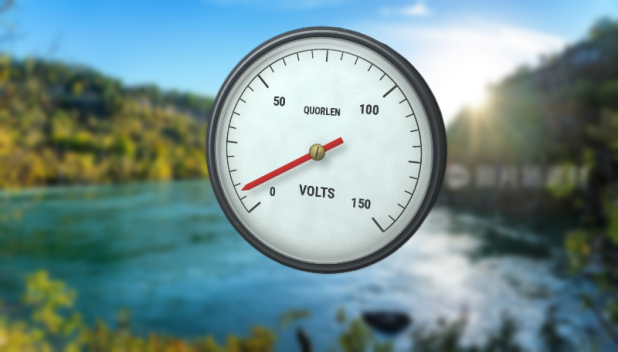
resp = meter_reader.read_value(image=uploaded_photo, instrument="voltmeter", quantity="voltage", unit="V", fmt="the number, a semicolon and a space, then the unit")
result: 7.5; V
